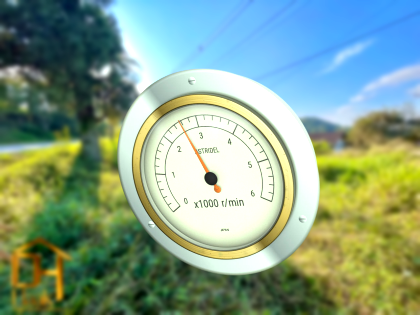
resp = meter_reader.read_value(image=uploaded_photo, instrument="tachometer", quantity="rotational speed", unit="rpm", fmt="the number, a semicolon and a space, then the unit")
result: 2600; rpm
